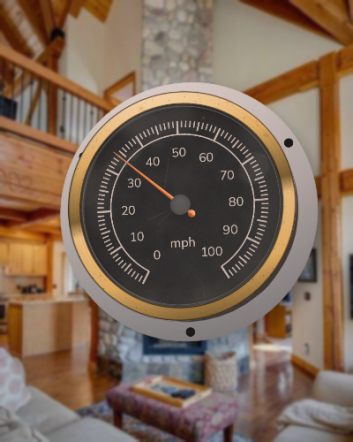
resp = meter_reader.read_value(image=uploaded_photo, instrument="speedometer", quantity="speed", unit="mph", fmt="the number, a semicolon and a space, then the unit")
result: 34; mph
